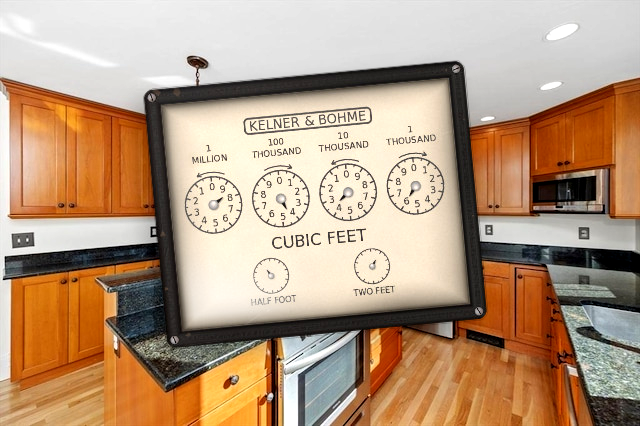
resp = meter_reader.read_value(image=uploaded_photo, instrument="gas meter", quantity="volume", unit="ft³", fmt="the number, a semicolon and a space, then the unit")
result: 843600; ft³
